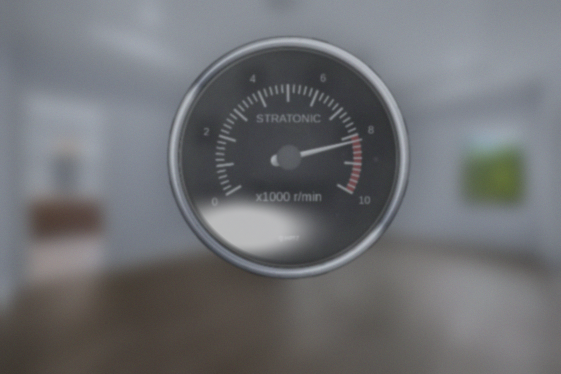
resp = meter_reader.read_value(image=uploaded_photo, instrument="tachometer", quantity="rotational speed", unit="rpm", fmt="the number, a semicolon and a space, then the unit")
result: 8200; rpm
